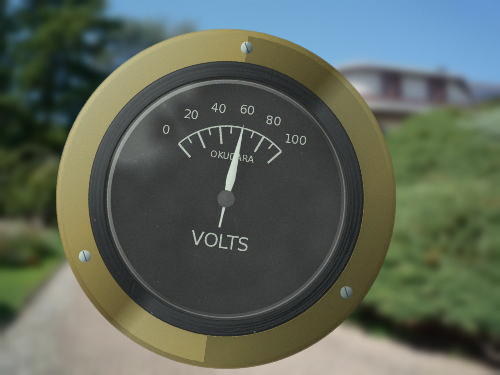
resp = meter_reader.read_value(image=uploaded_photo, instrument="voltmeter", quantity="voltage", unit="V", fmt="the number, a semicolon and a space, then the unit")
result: 60; V
